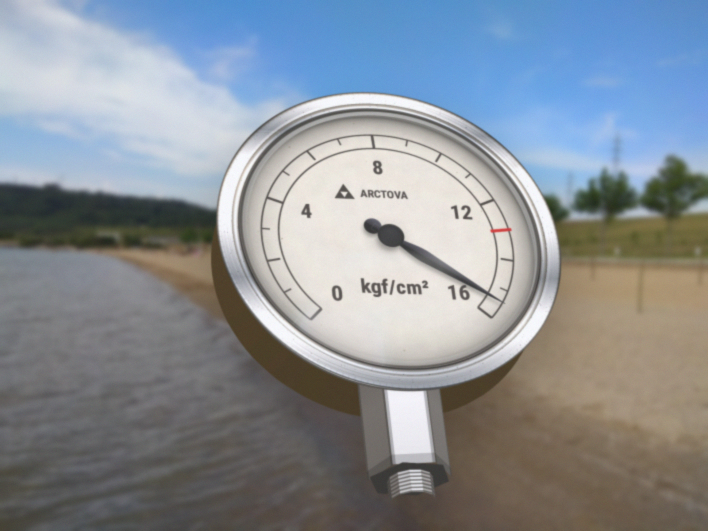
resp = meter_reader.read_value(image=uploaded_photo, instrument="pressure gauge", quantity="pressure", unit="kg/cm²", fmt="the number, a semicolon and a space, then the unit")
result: 15.5; kg/cm²
